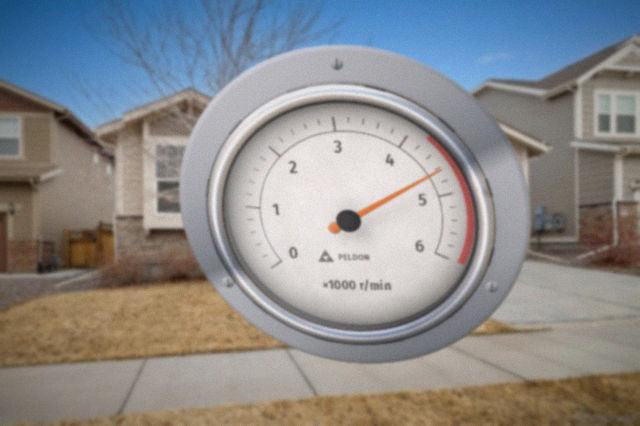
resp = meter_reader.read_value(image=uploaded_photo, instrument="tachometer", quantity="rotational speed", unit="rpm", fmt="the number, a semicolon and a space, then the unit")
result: 4600; rpm
